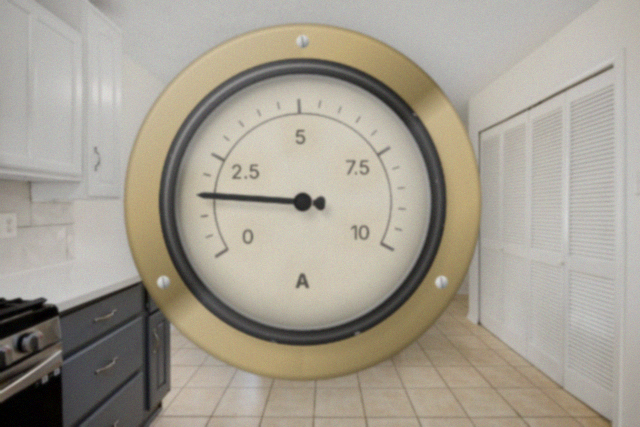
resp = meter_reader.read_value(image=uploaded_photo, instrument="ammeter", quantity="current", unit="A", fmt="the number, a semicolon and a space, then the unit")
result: 1.5; A
